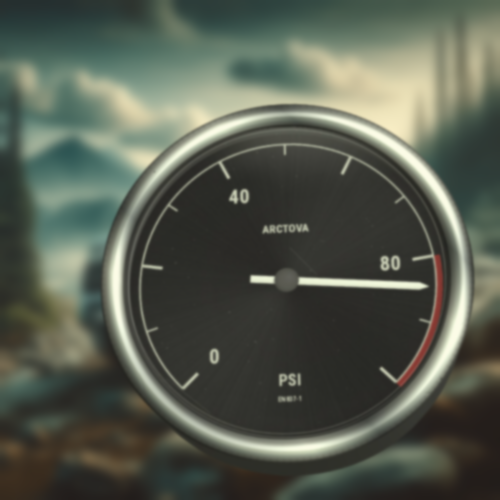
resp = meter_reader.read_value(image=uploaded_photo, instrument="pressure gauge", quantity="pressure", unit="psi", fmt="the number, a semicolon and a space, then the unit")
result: 85; psi
